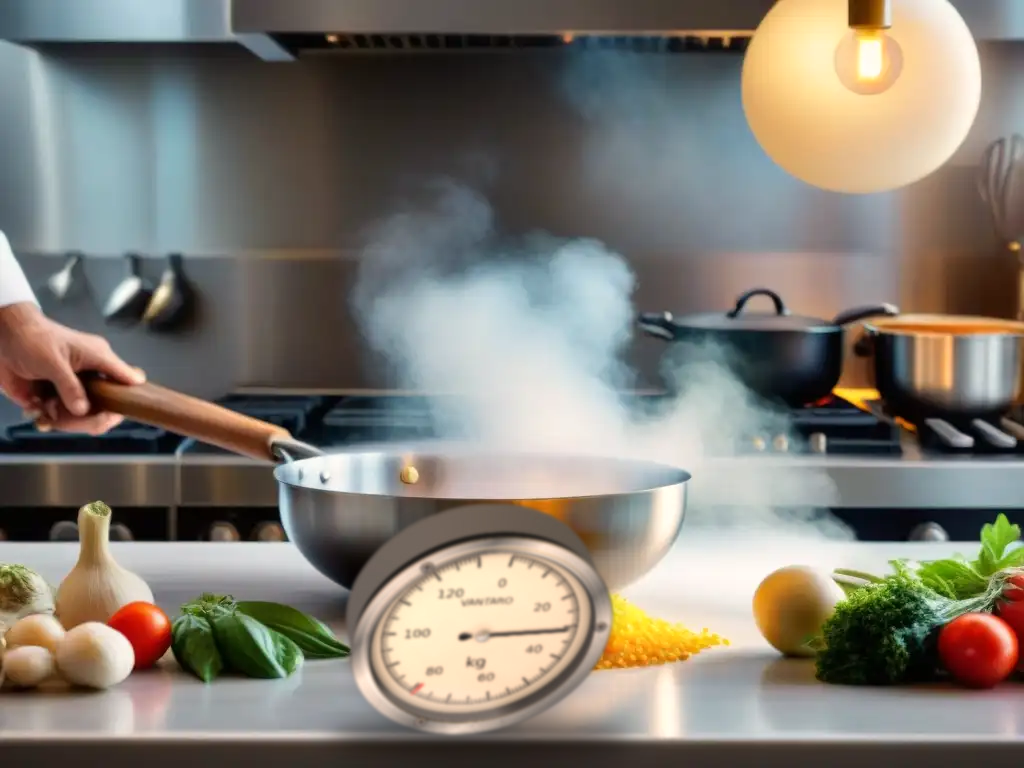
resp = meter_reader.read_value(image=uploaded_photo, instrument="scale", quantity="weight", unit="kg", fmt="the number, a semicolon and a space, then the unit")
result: 30; kg
